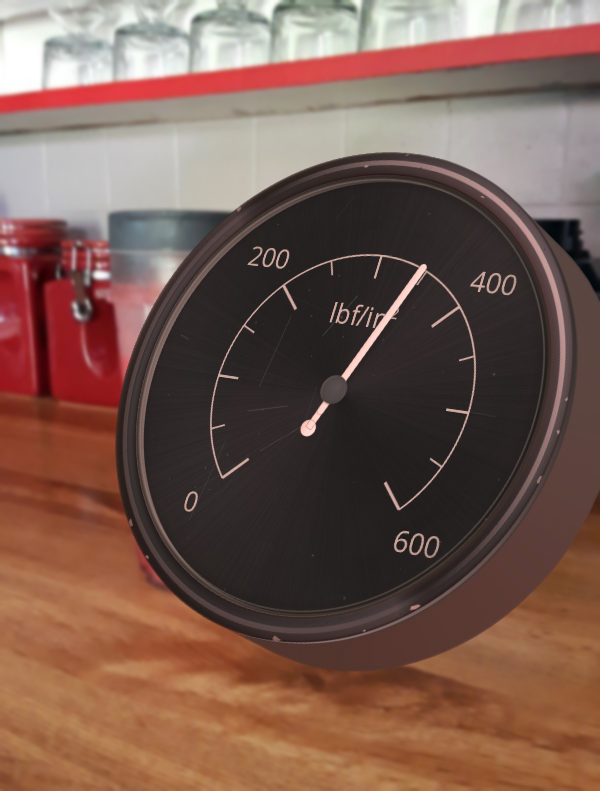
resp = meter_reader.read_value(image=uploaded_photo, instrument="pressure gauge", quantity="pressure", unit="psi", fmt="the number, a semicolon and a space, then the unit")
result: 350; psi
